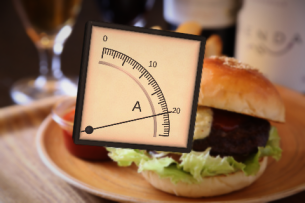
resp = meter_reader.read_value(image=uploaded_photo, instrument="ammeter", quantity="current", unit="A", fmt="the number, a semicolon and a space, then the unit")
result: 20; A
